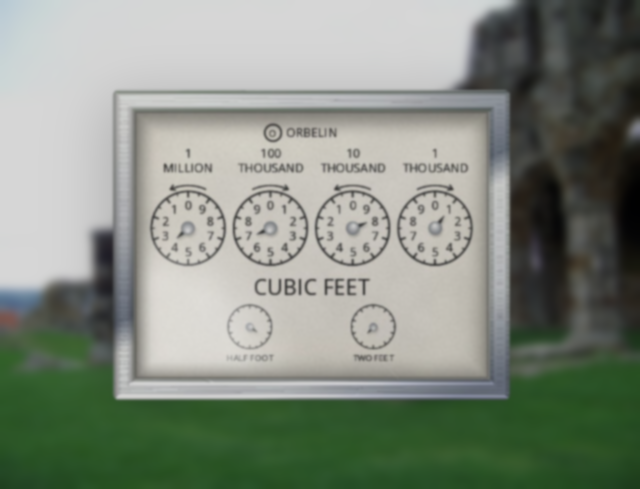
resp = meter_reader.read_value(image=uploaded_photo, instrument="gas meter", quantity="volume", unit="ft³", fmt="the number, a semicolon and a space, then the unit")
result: 368100; ft³
